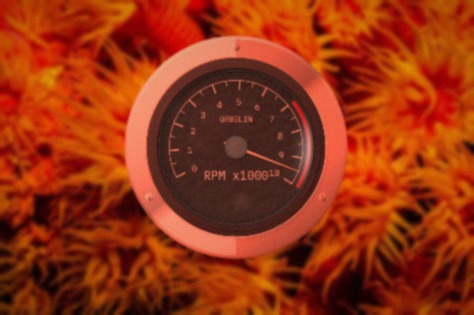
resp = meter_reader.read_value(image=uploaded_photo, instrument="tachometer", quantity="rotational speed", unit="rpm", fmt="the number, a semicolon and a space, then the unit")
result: 9500; rpm
